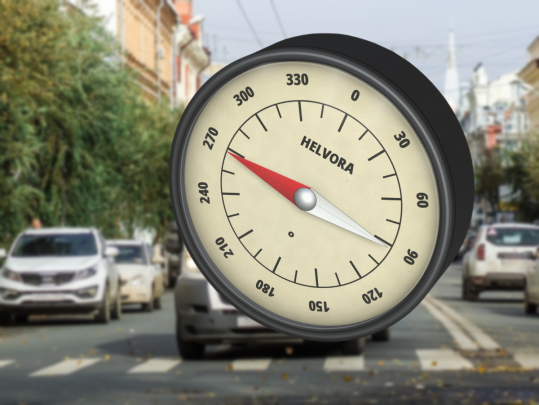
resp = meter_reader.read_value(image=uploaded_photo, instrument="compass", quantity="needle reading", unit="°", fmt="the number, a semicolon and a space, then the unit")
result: 270; °
